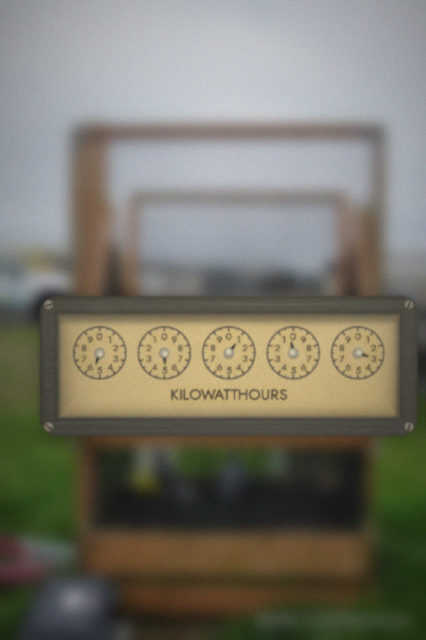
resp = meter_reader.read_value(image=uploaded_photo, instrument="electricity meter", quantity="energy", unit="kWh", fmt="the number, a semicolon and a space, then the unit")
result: 55103; kWh
